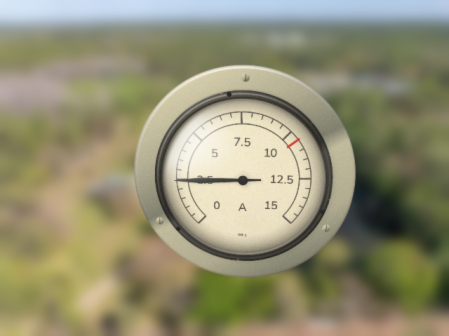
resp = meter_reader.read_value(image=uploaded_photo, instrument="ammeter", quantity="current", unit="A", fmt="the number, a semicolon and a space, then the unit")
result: 2.5; A
